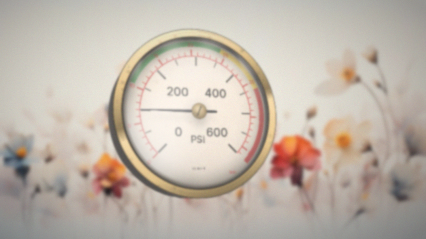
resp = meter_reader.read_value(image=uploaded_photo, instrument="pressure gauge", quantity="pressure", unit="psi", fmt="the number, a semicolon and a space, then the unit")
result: 100; psi
